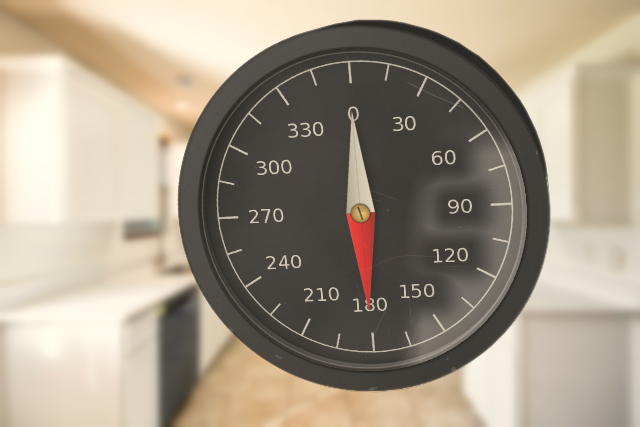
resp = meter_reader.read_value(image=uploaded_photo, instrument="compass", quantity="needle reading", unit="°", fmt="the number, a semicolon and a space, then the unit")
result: 180; °
